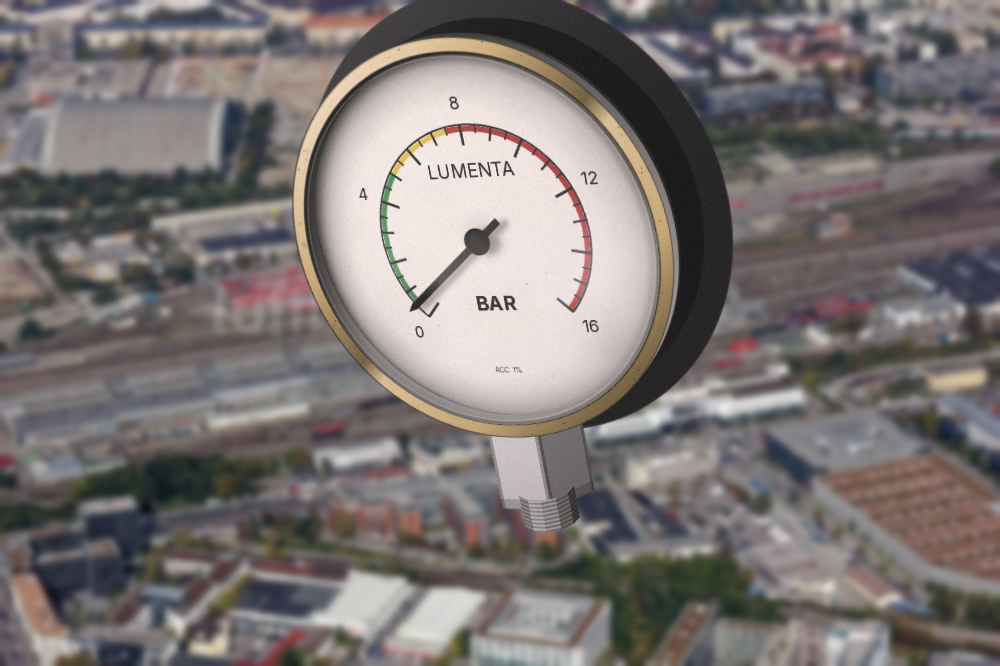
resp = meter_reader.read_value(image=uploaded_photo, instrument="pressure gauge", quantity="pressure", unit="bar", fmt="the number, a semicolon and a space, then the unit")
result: 0.5; bar
